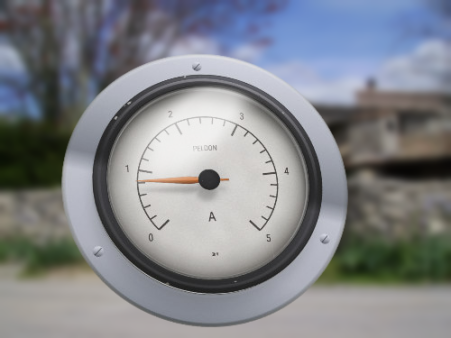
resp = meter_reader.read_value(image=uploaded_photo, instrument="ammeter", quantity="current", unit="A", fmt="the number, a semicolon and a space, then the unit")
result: 0.8; A
